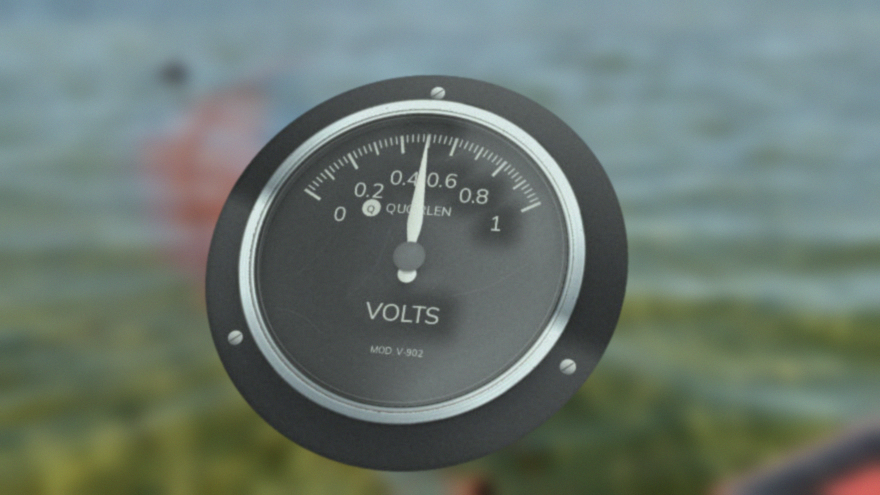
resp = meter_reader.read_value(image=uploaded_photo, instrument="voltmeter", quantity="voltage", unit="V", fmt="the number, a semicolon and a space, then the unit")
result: 0.5; V
